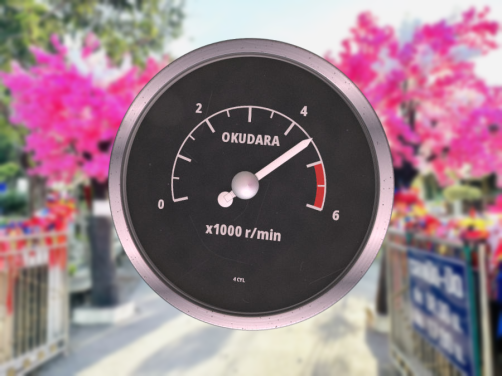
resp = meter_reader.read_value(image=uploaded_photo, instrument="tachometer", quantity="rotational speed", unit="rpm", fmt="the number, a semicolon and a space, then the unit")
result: 4500; rpm
